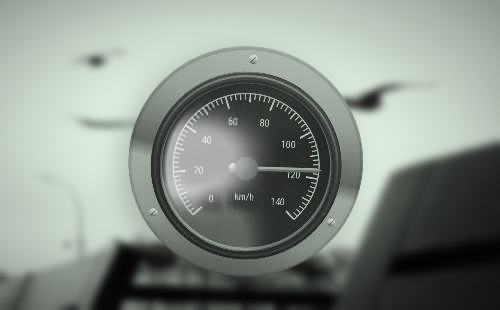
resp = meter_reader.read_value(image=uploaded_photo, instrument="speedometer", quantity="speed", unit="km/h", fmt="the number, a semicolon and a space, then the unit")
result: 116; km/h
